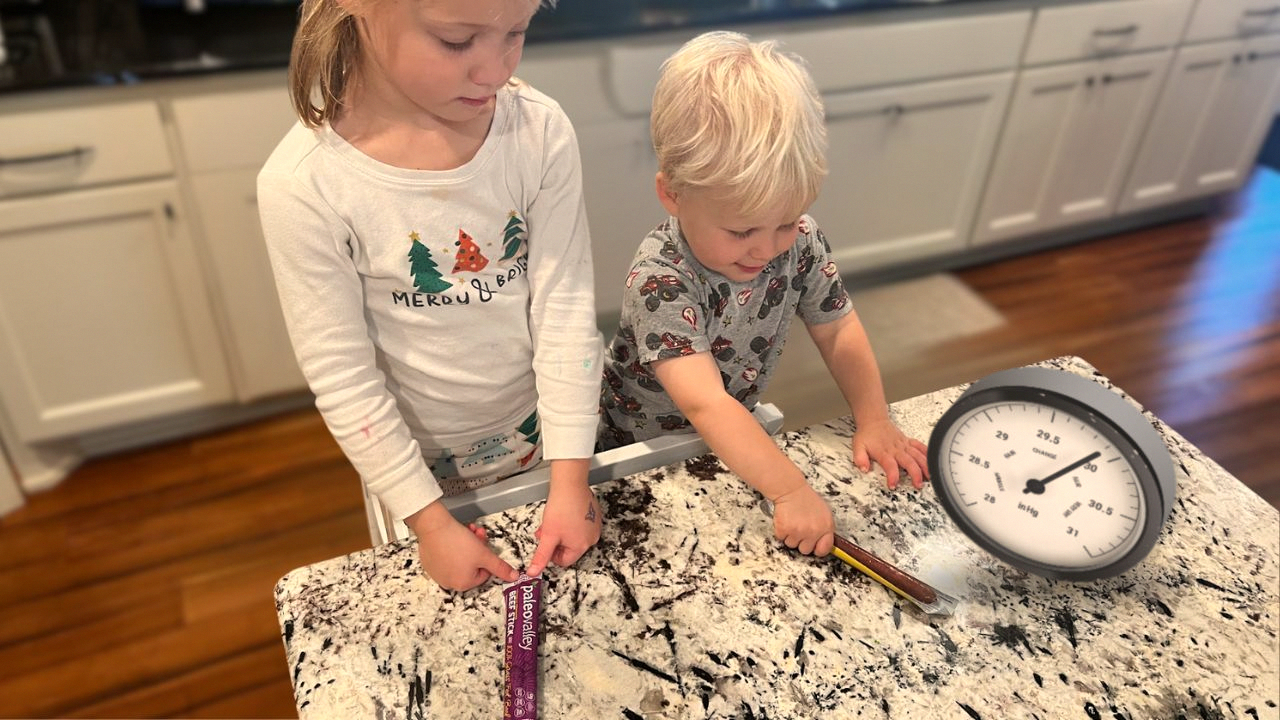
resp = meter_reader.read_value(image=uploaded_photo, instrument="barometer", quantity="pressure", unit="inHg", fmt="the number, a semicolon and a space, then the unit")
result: 29.9; inHg
